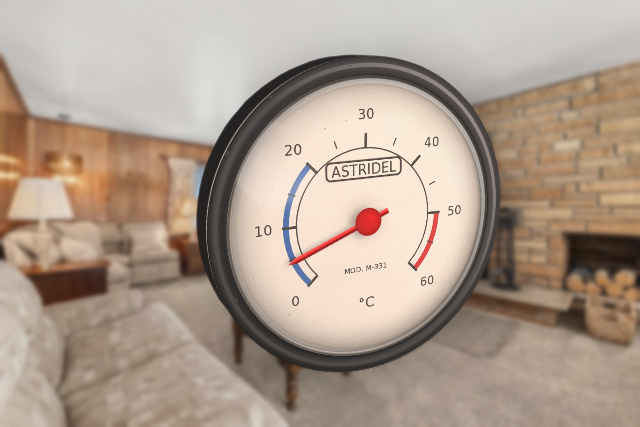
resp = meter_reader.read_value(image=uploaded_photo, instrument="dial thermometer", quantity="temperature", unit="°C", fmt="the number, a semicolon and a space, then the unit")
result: 5; °C
